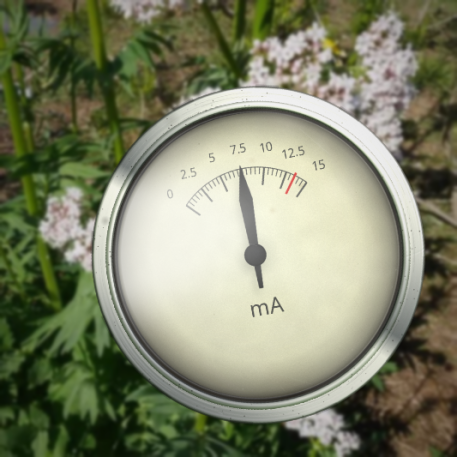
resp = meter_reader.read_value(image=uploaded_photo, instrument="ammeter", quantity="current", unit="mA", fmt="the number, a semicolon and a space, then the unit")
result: 7.5; mA
